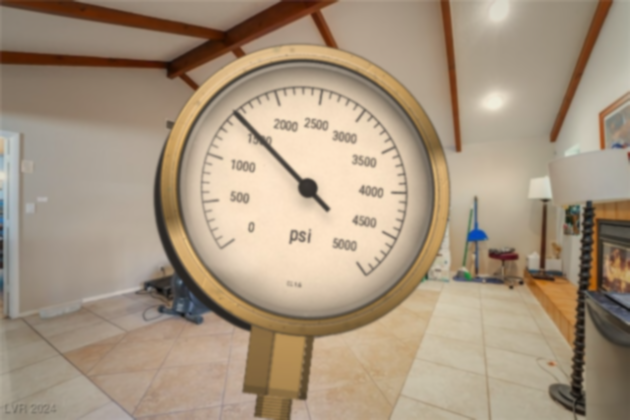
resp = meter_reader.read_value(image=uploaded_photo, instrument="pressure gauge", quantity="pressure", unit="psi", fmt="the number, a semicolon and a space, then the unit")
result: 1500; psi
